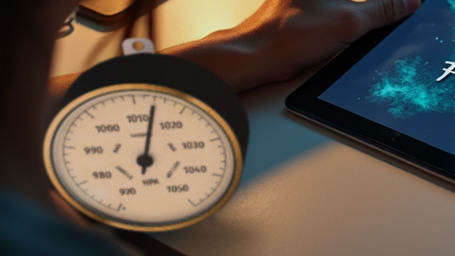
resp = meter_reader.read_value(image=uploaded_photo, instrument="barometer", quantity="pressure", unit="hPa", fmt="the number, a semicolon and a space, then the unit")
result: 1014; hPa
